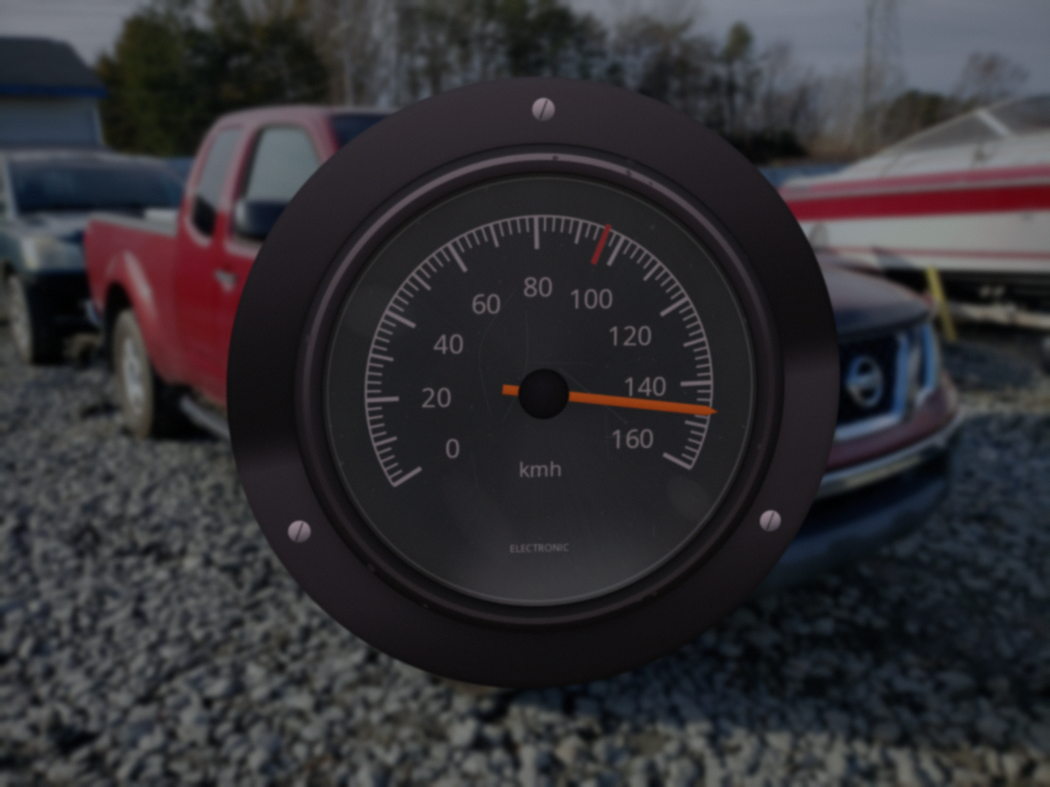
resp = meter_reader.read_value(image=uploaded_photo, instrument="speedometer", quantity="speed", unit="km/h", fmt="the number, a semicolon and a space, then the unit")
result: 146; km/h
